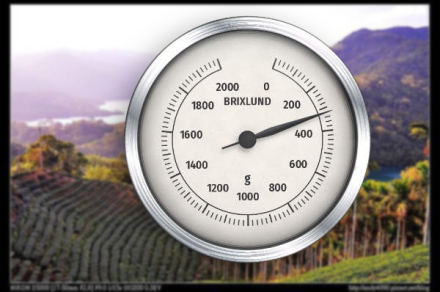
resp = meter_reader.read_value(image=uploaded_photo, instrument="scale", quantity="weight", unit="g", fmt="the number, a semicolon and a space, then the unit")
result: 320; g
